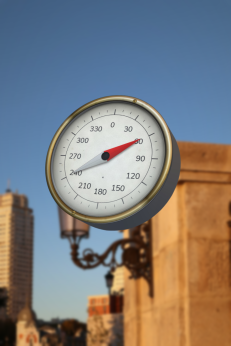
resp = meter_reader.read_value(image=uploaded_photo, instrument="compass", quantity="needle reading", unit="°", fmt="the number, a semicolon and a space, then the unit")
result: 60; °
